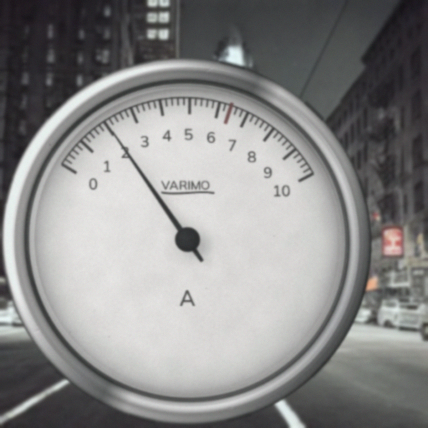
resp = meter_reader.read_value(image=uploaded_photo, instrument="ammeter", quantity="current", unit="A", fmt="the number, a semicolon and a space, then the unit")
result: 2; A
